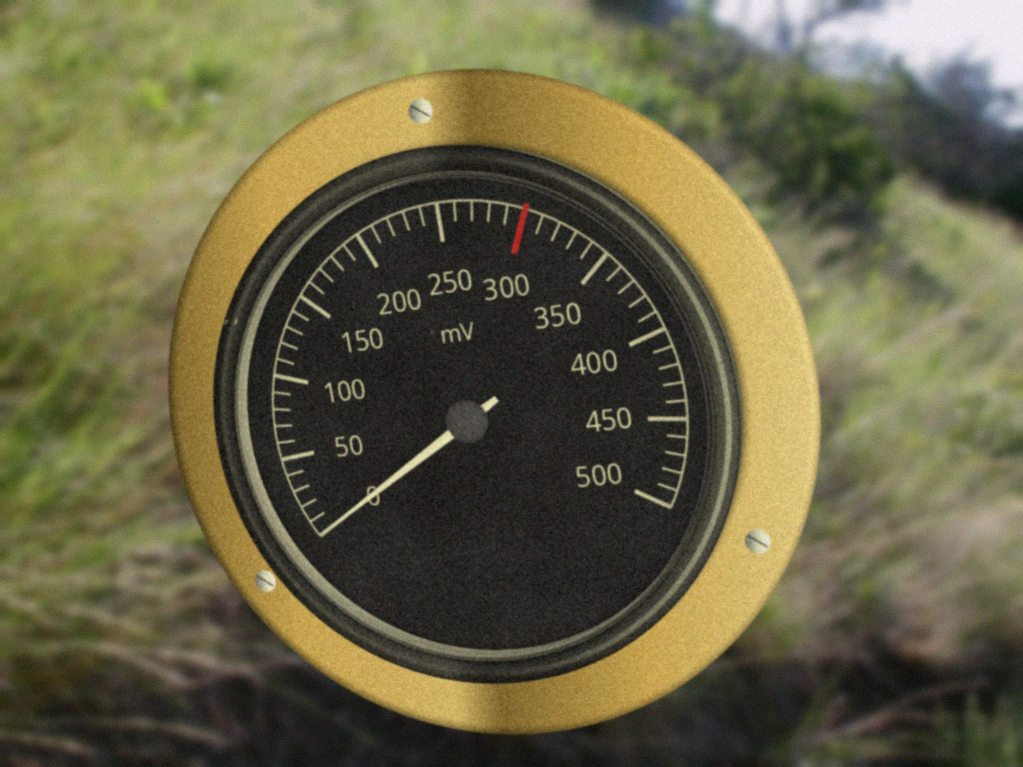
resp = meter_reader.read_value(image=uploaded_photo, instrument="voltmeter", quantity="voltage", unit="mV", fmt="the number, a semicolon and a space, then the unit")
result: 0; mV
